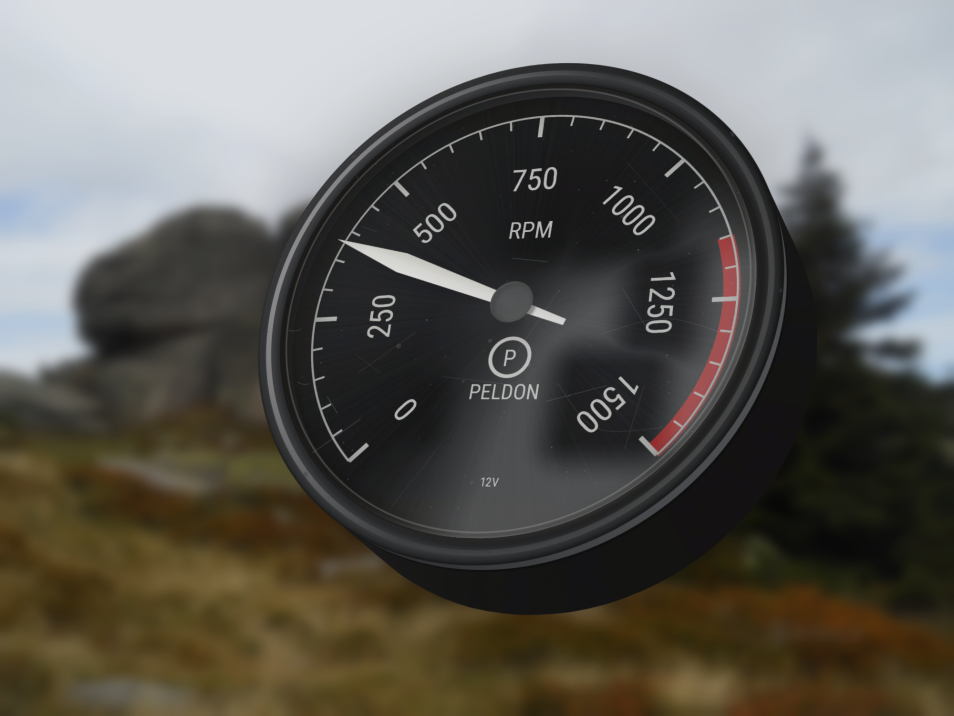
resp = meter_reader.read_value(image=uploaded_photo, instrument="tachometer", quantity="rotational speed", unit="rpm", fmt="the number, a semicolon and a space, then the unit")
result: 375; rpm
